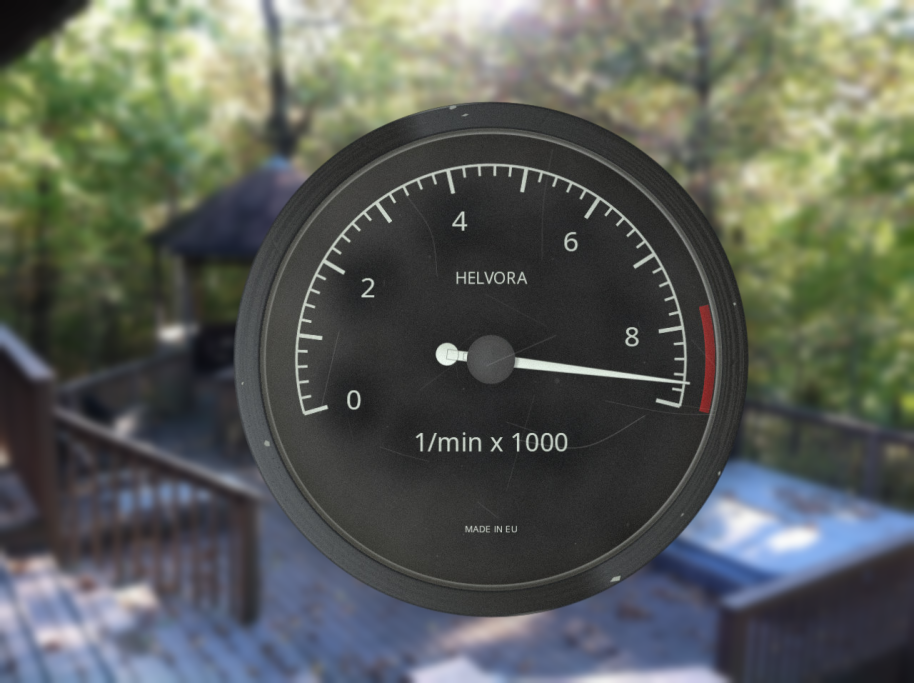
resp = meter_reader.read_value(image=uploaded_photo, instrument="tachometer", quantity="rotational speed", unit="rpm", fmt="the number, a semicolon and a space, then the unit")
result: 8700; rpm
